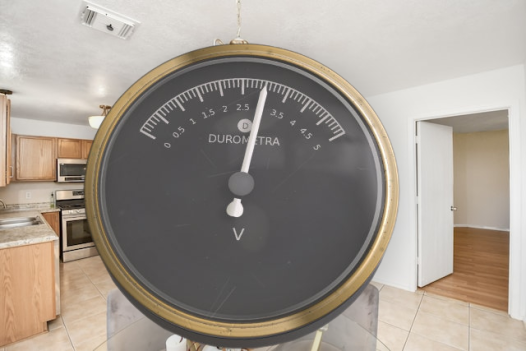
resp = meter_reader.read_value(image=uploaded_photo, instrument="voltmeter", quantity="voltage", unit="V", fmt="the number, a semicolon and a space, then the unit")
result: 3; V
